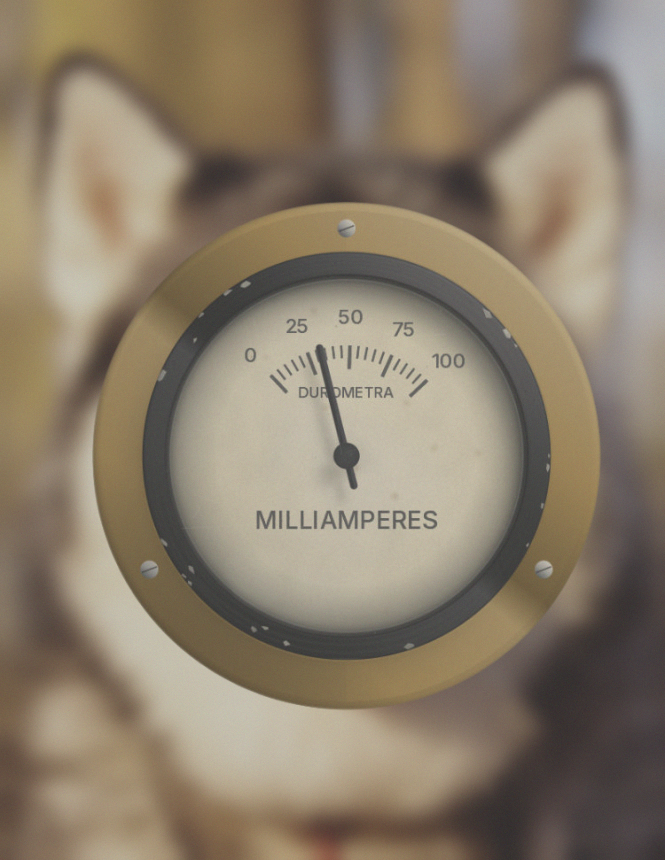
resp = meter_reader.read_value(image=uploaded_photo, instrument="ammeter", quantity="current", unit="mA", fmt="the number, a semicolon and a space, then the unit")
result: 32.5; mA
